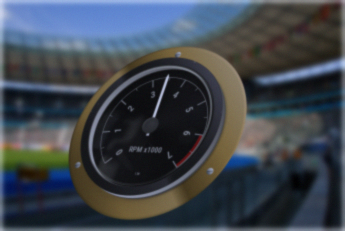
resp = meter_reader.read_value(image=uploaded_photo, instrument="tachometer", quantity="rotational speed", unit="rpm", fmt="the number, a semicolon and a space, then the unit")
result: 3500; rpm
